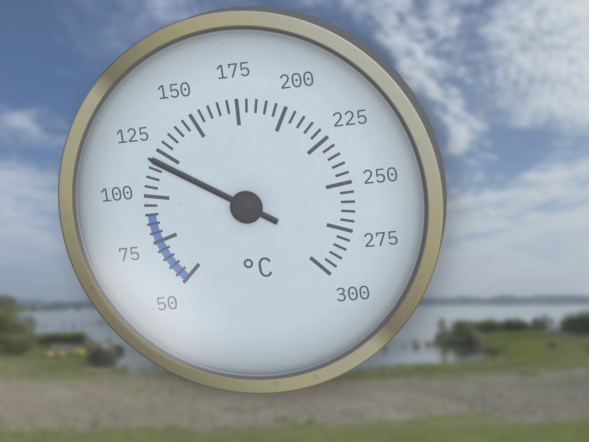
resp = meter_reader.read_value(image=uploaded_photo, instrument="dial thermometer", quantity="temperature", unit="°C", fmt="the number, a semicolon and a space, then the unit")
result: 120; °C
